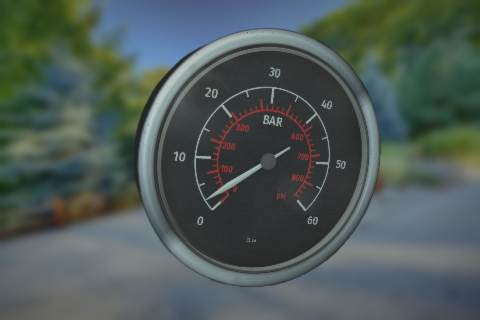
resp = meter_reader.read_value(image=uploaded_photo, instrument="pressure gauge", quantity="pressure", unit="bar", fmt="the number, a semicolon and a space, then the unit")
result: 2.5; bar
